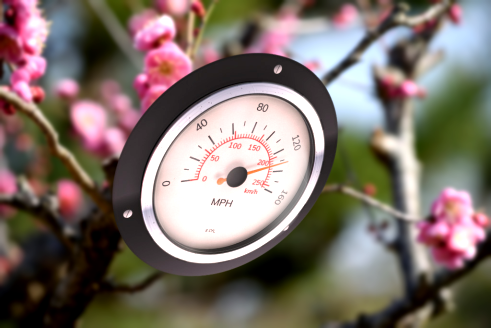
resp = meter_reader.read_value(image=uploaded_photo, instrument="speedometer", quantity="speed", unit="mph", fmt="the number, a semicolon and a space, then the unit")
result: 130; mph
